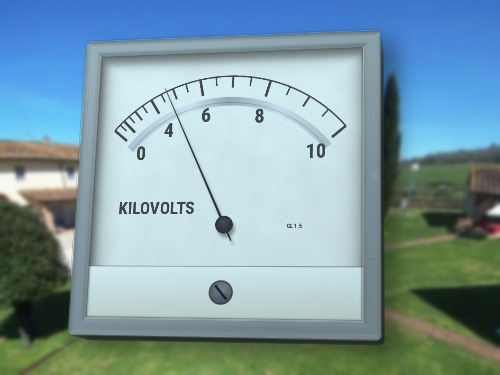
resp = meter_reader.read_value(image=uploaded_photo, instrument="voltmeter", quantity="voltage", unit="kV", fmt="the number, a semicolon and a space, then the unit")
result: 4.75; kV
